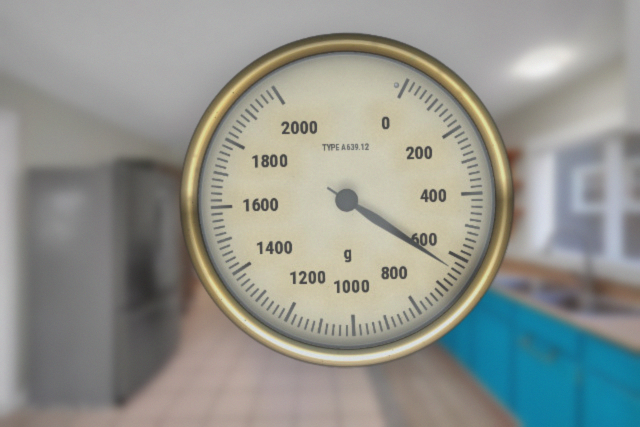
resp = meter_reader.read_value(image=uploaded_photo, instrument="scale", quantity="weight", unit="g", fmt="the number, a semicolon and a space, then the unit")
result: 640; g
